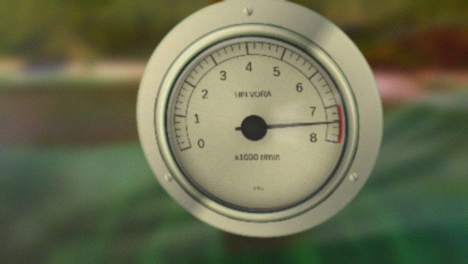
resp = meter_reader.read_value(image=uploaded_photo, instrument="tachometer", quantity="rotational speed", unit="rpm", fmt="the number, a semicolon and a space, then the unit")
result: 7400; rpm
